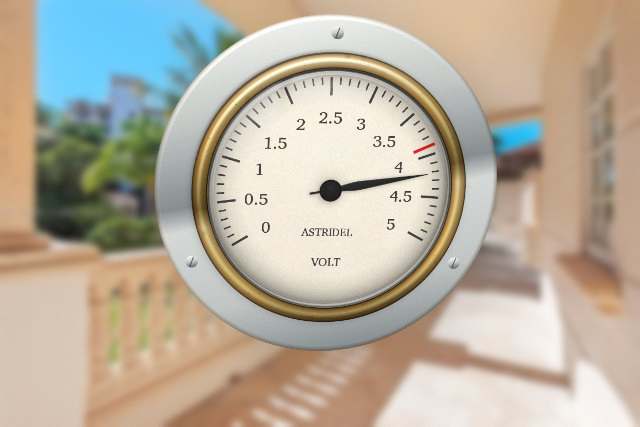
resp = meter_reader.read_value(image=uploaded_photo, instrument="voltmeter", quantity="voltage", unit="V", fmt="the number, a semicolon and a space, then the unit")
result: 4.2; V
